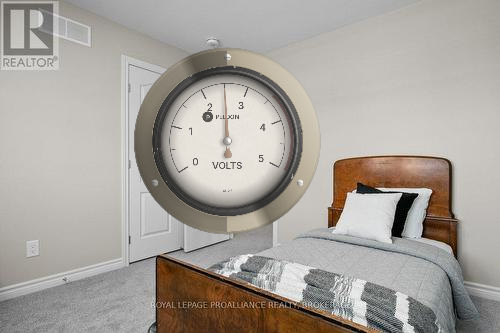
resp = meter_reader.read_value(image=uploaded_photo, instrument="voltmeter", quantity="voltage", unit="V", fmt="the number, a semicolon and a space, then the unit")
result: 2.5; V
